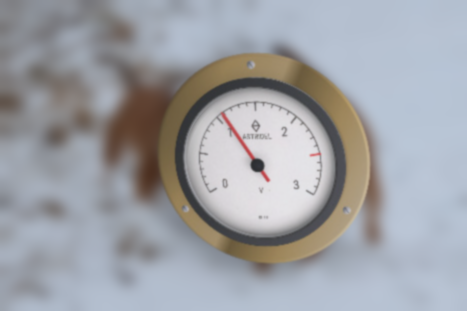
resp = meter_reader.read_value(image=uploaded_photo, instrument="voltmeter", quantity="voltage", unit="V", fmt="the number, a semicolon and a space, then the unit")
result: 1.1; V
